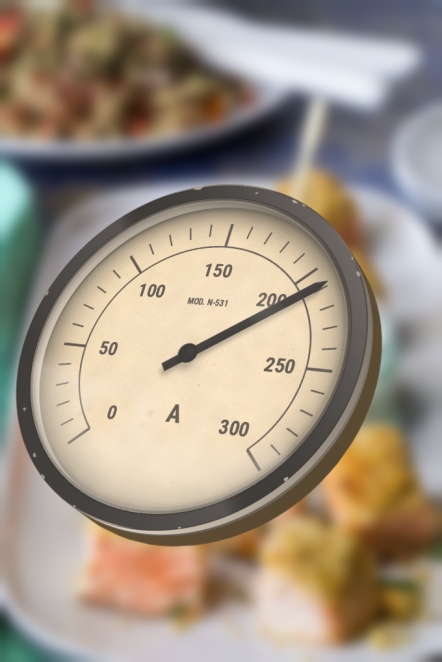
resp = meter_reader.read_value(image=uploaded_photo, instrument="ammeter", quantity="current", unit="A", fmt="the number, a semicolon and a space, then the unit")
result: 210; A
